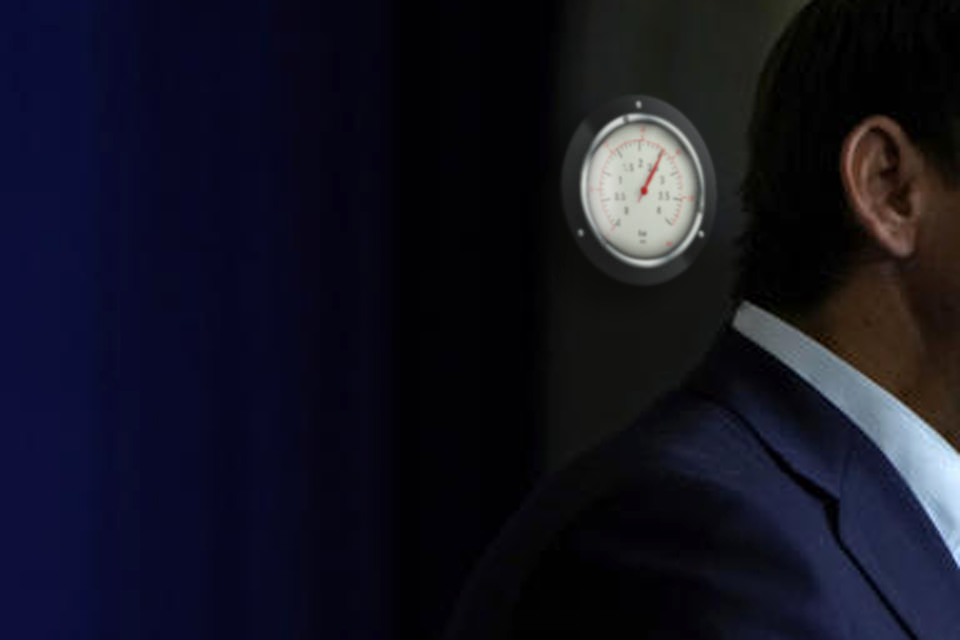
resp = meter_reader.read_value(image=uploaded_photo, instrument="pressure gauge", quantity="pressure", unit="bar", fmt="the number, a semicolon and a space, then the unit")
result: 2.5; bar
